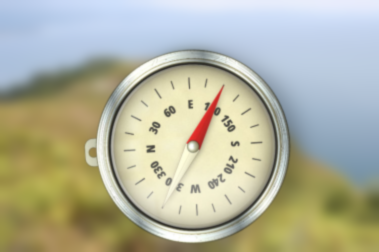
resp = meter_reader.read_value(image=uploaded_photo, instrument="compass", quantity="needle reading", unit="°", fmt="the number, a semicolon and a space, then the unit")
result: 120; °
